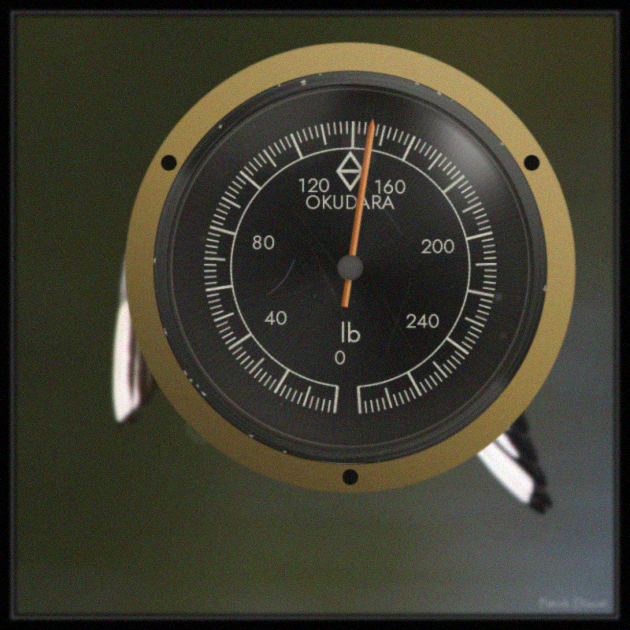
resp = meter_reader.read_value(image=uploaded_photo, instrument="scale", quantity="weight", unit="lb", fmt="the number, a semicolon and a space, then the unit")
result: 146; lb
